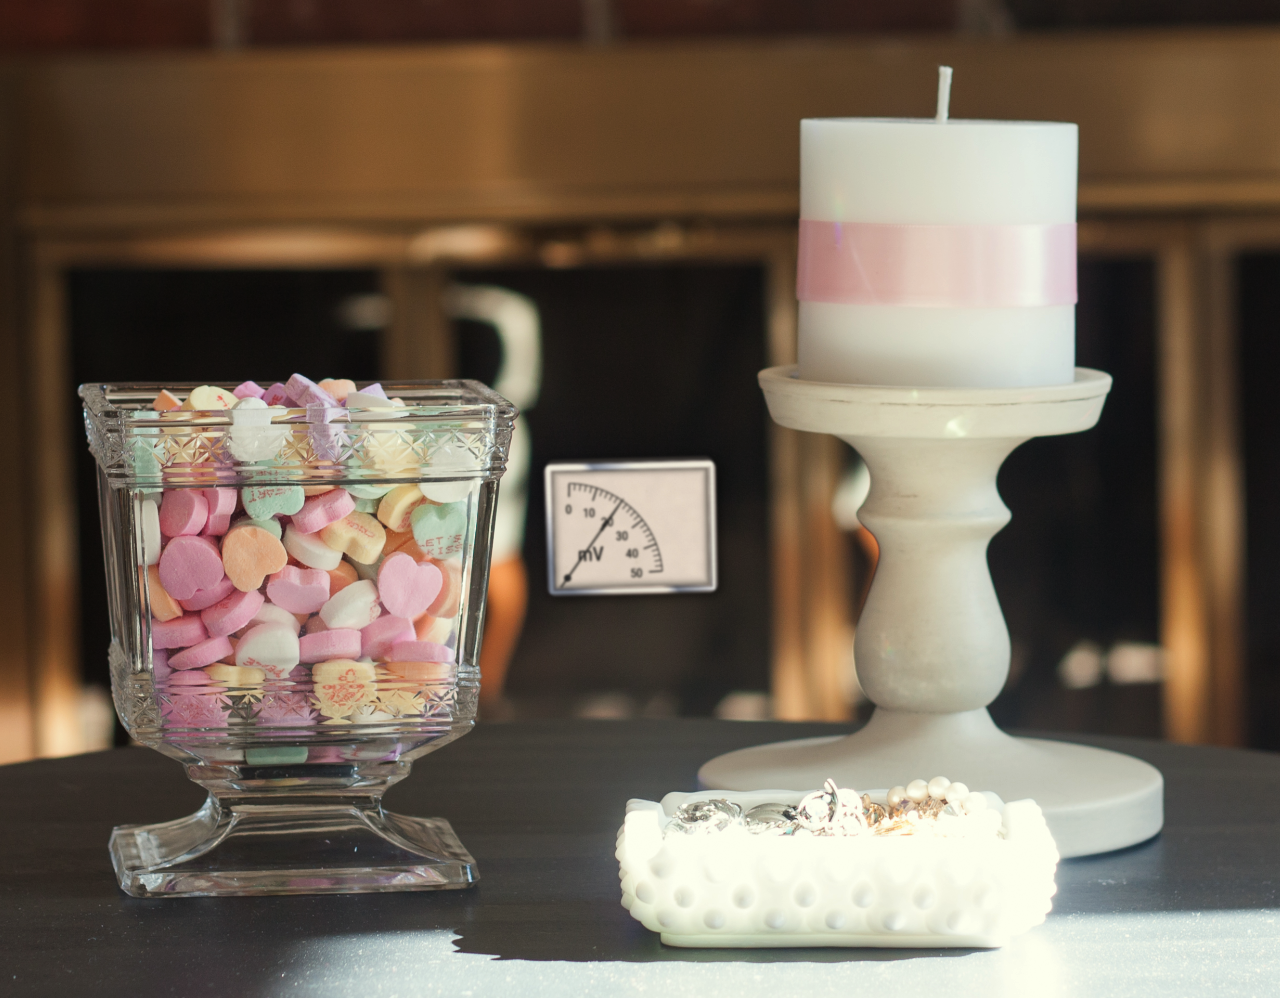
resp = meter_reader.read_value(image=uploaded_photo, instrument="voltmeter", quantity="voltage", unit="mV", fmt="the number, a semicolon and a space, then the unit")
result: 20; mV
